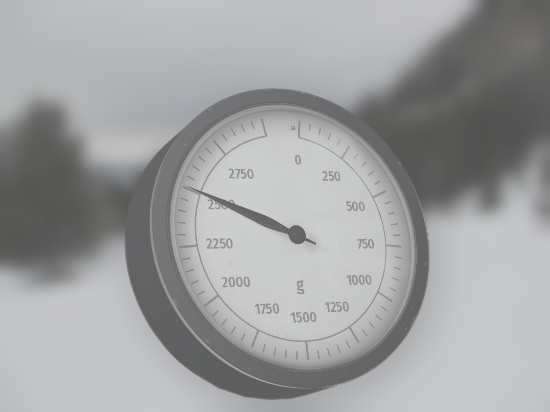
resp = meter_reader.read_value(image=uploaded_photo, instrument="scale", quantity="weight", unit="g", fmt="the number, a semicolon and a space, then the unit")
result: 2500; g
